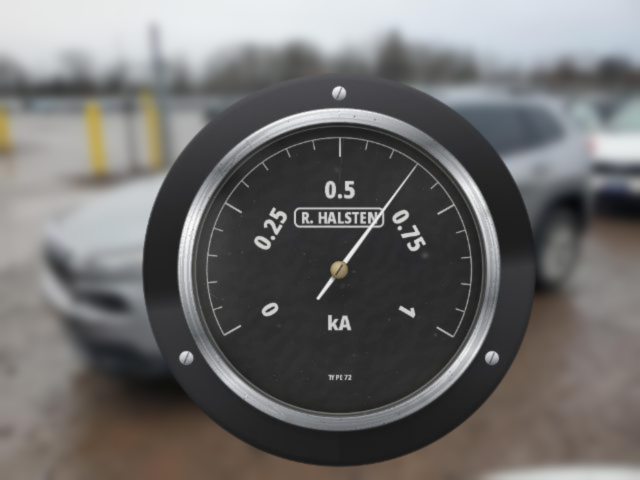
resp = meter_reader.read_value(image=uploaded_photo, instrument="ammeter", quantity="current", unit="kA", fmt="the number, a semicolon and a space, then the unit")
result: 0.65; kA
